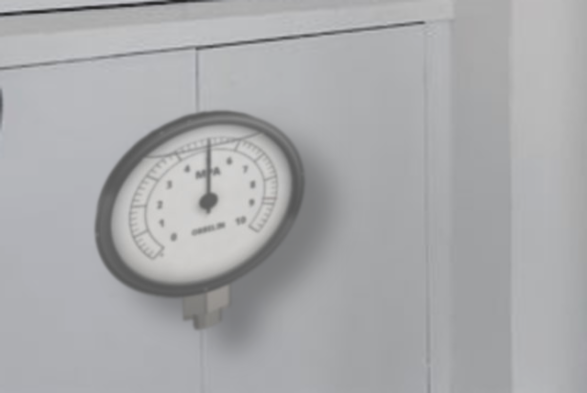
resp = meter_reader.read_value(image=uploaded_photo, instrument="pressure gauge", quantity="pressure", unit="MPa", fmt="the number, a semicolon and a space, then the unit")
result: 5; MPa
